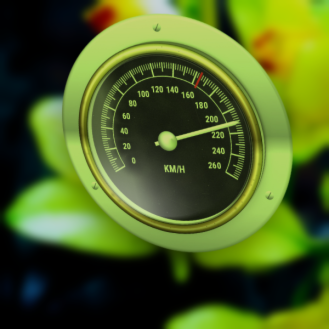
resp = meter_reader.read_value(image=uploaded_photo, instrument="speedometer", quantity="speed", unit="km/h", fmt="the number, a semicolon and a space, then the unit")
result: 210; km/h
